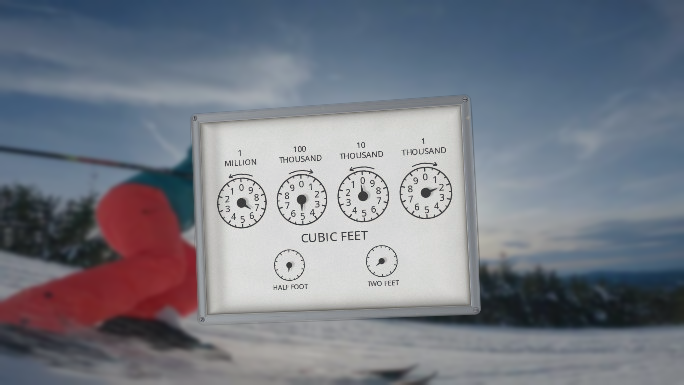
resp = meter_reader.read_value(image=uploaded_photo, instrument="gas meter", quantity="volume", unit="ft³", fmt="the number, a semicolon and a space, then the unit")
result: 650200; ft³
